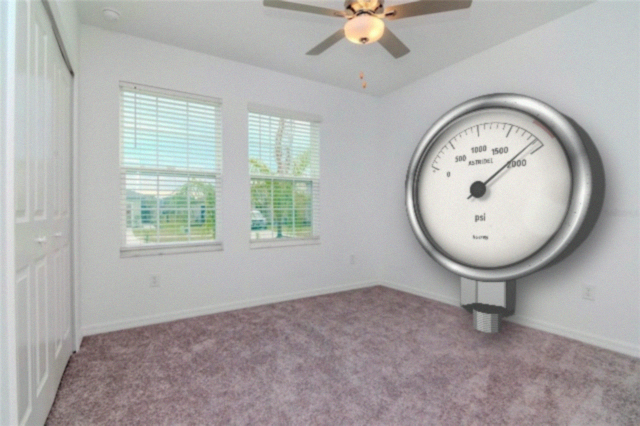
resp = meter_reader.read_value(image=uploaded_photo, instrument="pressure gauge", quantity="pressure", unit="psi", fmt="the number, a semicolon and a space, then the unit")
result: 1900; psi
